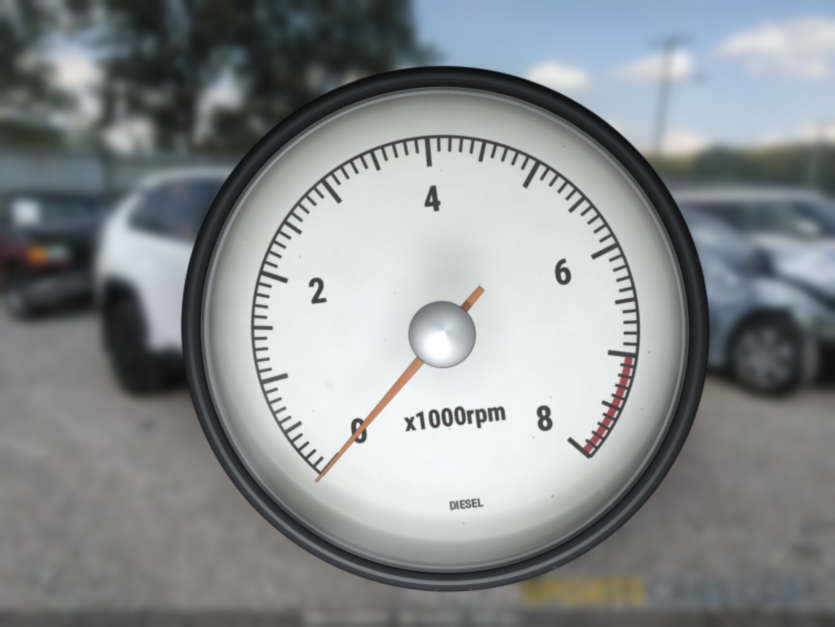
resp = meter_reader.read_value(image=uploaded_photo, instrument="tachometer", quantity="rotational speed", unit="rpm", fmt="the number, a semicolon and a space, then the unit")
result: 0; rpm
